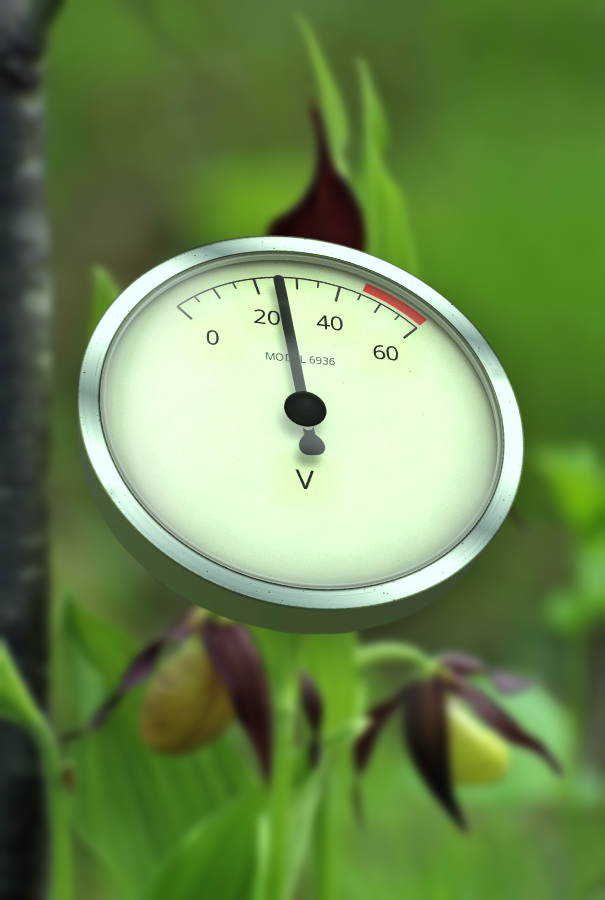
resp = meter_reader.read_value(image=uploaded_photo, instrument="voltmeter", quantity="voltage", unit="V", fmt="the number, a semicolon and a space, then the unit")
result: 25; V
